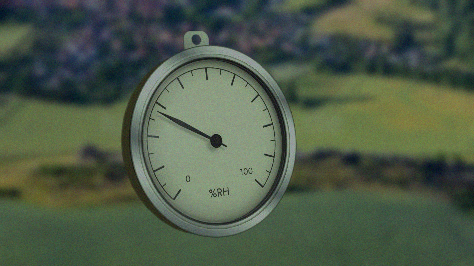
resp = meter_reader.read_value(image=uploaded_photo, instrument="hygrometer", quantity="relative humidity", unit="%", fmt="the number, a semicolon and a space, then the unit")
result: 27.5; %
